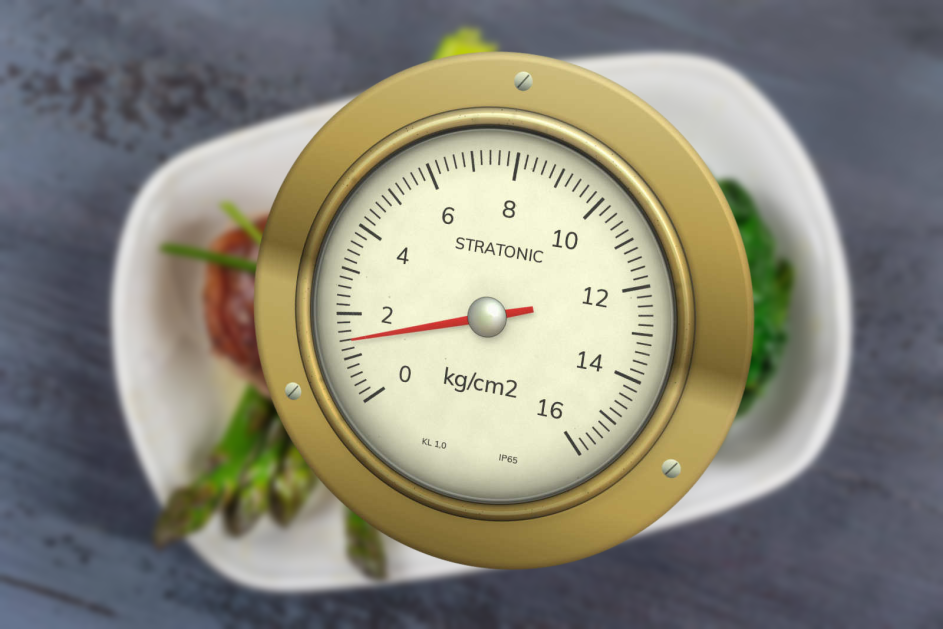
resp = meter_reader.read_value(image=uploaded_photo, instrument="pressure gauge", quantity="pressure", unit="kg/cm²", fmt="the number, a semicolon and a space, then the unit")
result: 1.4; kg/cm²
